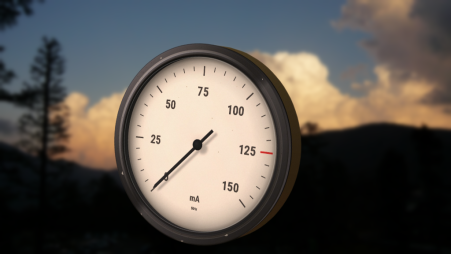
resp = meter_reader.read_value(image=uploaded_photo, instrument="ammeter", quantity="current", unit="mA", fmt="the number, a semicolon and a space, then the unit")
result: 0; mA
